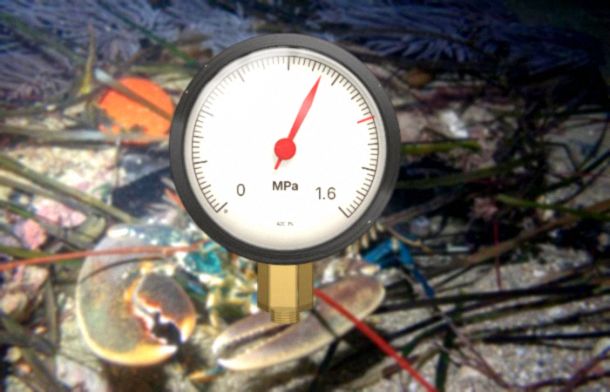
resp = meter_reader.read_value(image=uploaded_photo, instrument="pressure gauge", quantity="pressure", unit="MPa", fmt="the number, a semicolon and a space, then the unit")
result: 0.94; MPa
